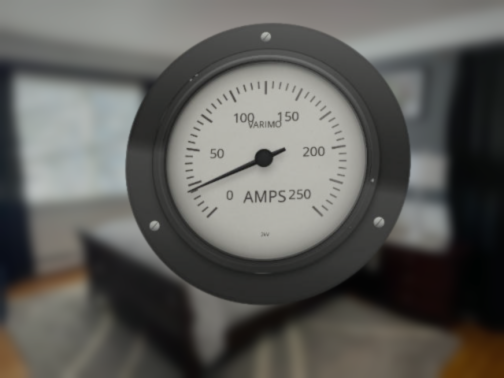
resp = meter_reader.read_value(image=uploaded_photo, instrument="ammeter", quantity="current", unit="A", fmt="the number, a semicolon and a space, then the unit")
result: 20; A
